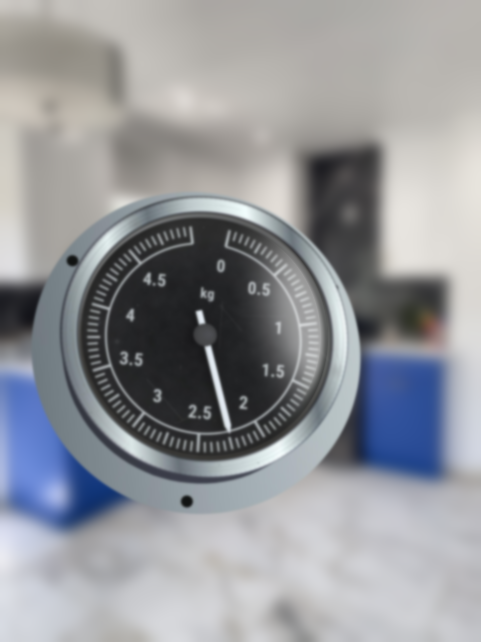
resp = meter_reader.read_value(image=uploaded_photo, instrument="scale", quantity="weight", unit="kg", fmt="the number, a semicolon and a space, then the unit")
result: 2.25; kg
